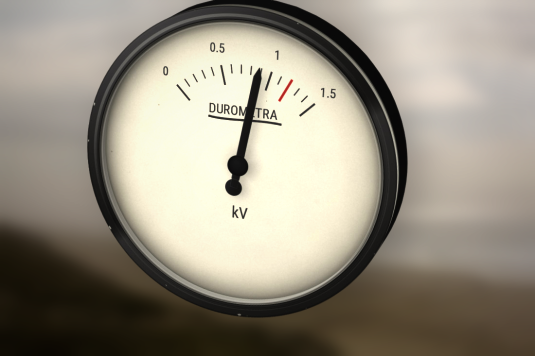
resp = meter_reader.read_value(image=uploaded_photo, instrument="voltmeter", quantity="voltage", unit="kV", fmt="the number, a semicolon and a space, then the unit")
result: 0.9; kV
